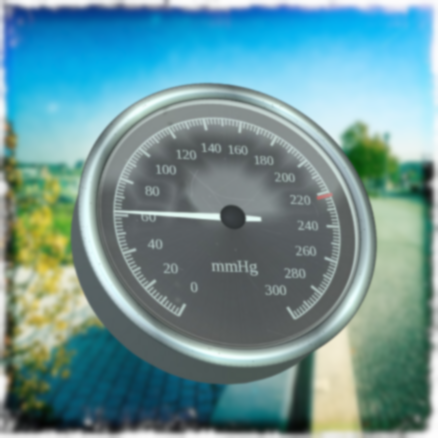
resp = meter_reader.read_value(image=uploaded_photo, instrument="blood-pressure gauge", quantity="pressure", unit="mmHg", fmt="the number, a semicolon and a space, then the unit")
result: 60; mmHg
